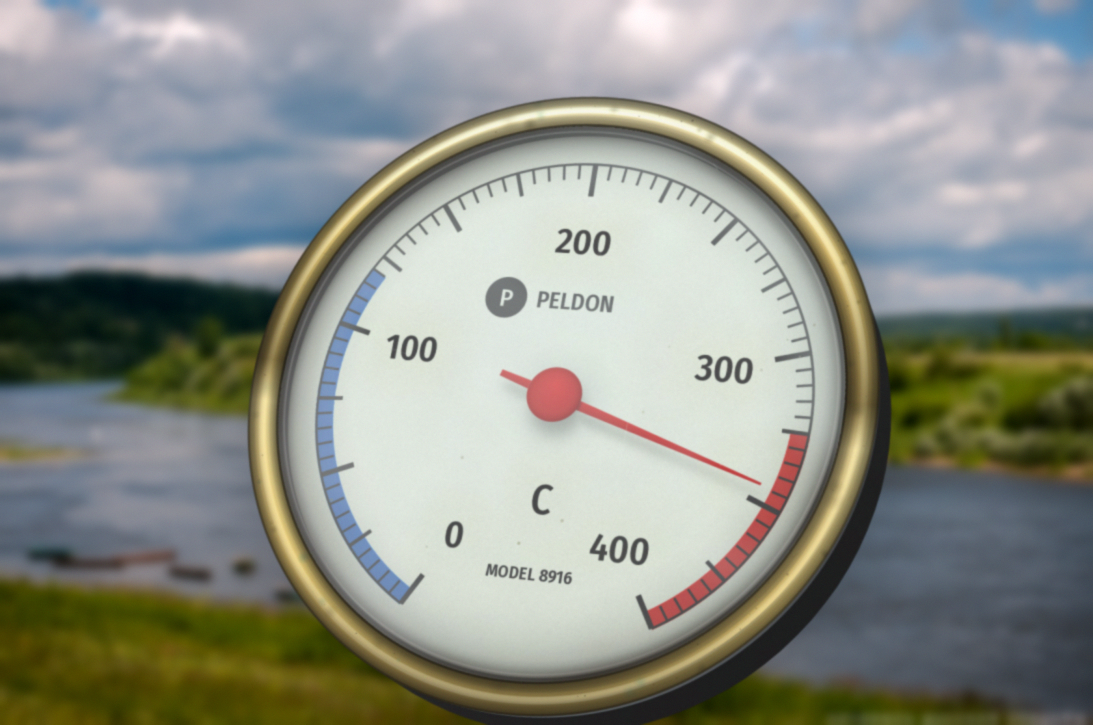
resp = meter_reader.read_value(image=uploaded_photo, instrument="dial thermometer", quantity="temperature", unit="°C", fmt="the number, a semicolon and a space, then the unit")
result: 345; °C
